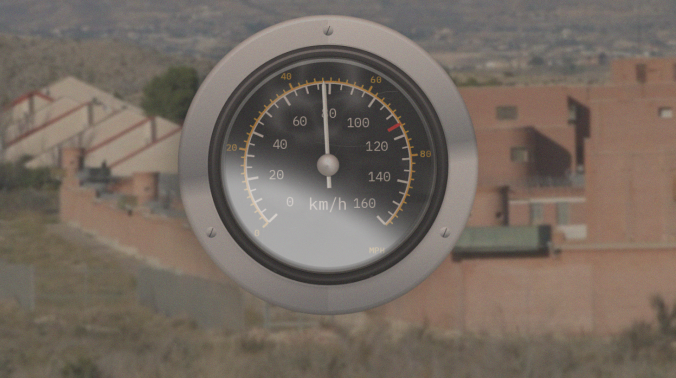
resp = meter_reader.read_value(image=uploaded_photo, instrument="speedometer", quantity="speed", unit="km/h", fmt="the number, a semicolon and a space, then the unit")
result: 77.5; km/h
